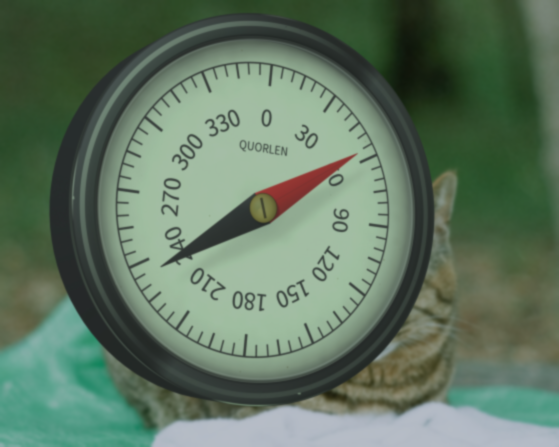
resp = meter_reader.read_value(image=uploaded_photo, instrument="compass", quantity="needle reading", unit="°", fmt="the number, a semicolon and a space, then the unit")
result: 55; °
